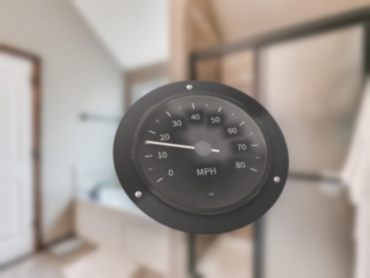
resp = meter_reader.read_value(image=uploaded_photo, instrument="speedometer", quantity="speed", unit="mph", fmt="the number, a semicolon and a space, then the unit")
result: 15; mph
